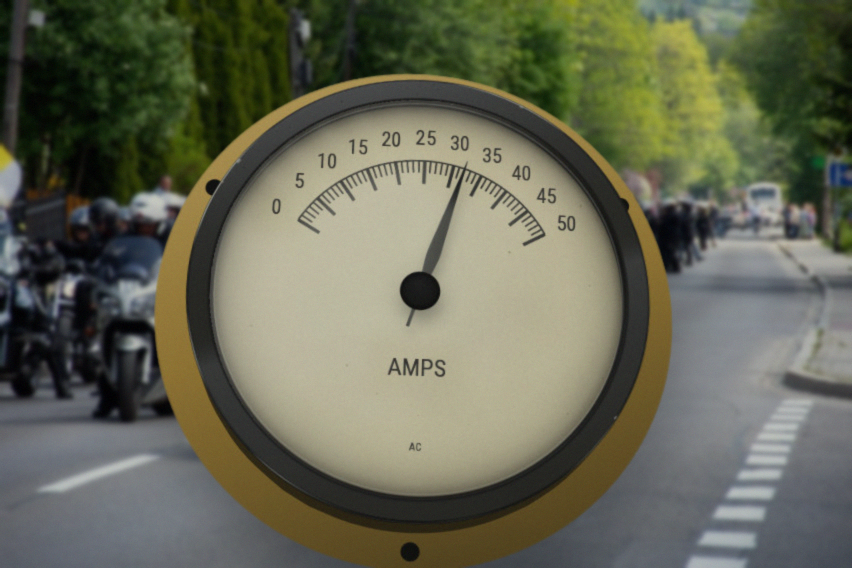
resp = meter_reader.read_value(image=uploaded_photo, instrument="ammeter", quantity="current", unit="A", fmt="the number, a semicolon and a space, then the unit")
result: 32; A
